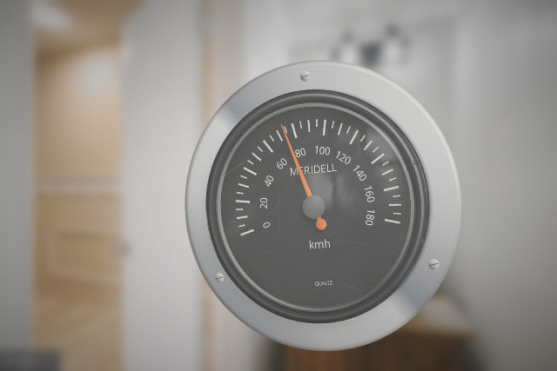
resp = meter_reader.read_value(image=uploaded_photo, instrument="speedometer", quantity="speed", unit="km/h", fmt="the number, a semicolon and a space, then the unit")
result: 75; km/h
